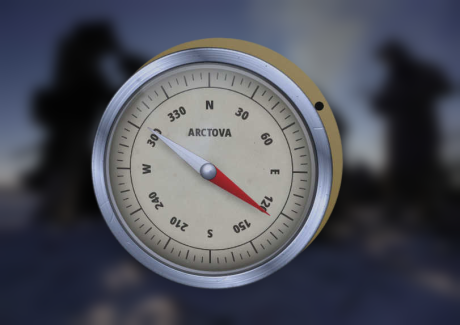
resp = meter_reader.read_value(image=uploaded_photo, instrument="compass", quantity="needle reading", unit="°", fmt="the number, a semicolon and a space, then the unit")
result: 125; °
